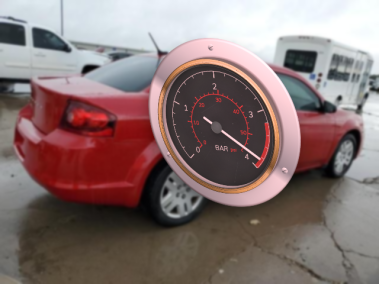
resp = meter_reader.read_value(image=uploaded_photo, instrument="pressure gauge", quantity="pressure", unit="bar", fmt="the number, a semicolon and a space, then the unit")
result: 3.8; bar
